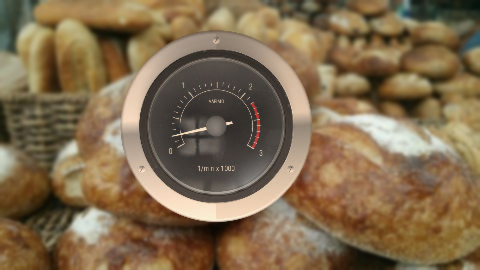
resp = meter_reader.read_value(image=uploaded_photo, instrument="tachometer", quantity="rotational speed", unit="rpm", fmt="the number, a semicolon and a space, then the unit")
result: 200; rpm
